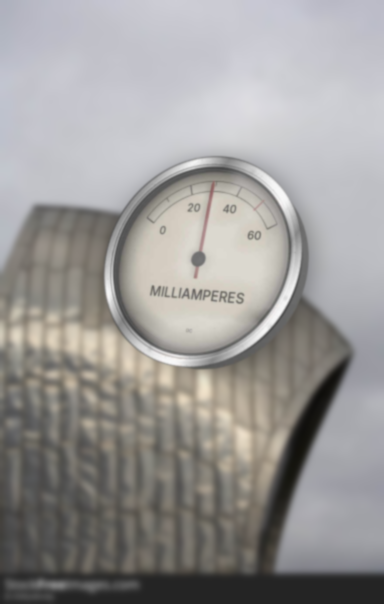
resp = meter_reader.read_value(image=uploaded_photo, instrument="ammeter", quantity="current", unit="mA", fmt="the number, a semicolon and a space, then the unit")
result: 30; mA
